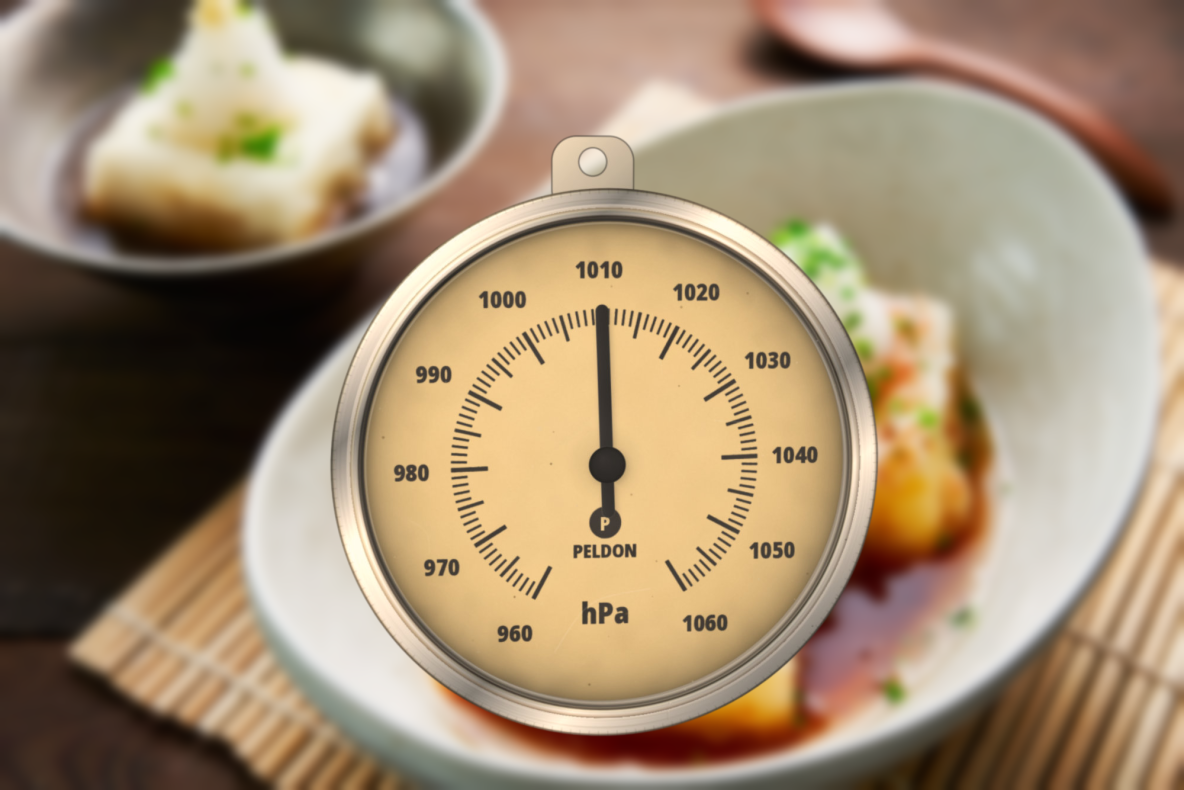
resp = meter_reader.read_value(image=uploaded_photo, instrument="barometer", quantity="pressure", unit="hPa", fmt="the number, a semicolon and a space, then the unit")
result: 1010; hPa
